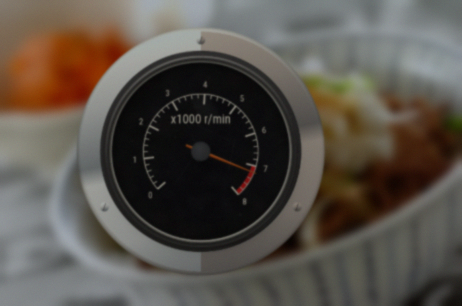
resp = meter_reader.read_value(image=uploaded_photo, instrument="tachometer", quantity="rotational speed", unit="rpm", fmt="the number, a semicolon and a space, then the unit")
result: 7200; rpm
